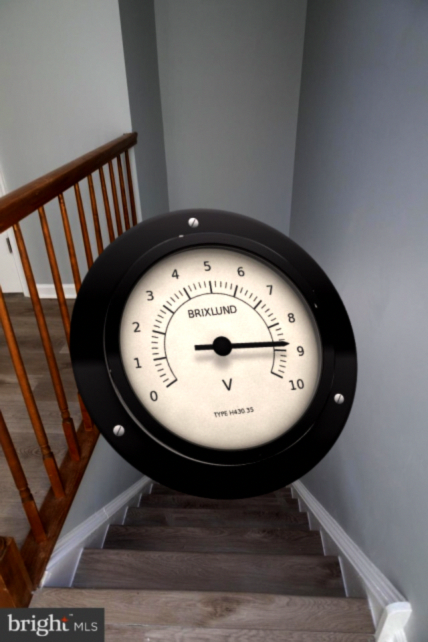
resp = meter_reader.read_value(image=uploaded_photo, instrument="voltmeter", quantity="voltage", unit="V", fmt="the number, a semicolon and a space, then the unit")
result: 8.8; V
